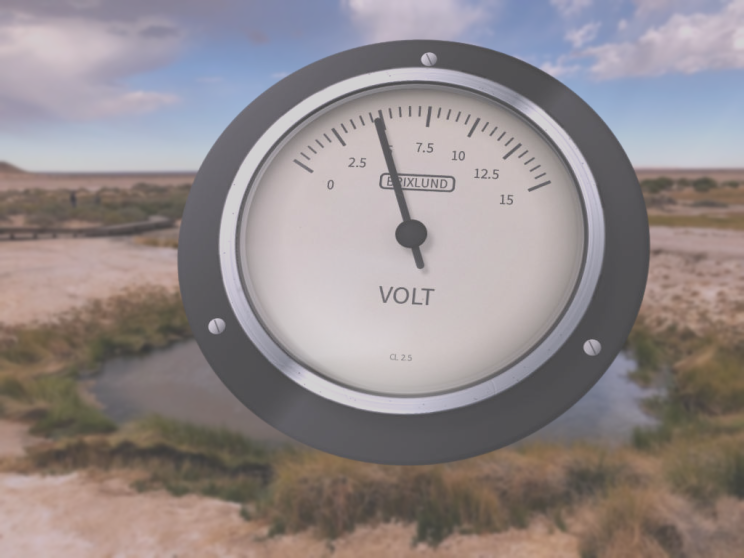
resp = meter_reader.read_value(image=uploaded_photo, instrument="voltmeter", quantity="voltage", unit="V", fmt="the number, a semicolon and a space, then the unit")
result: 4.75; V
